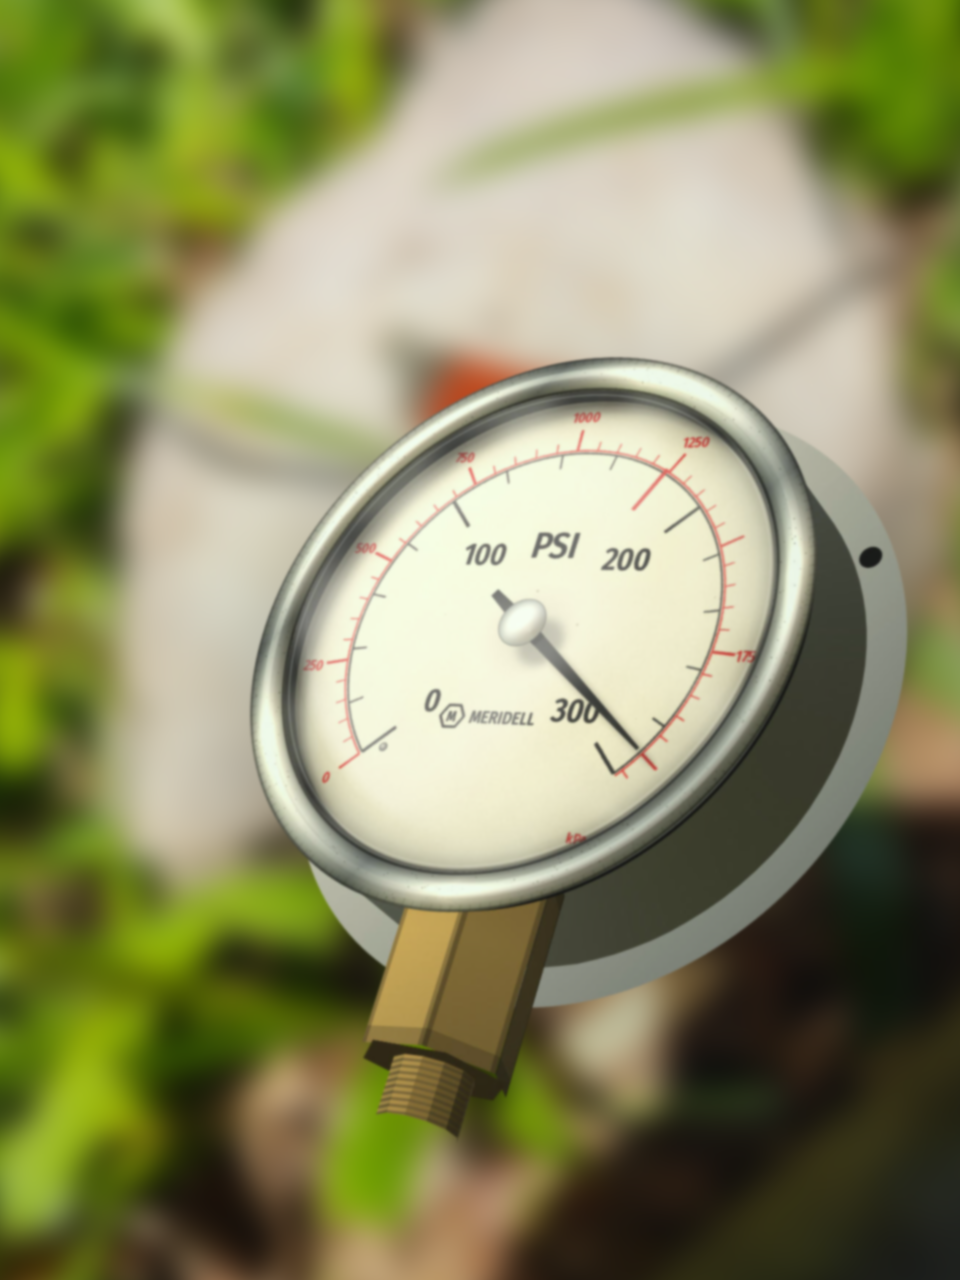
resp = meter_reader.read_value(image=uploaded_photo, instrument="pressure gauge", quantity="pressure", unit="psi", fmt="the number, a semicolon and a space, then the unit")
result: 290; psi
